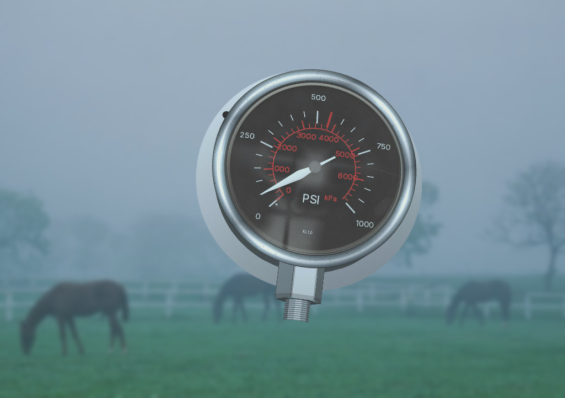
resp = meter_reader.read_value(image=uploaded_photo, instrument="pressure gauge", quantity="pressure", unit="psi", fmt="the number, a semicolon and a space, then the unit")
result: 50; psi
